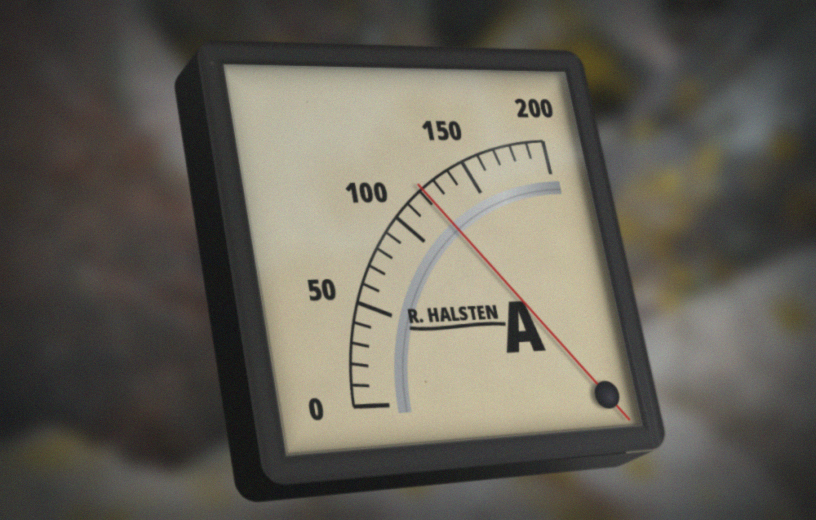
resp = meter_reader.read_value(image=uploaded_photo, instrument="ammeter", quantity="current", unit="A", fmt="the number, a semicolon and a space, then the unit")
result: 120; A
